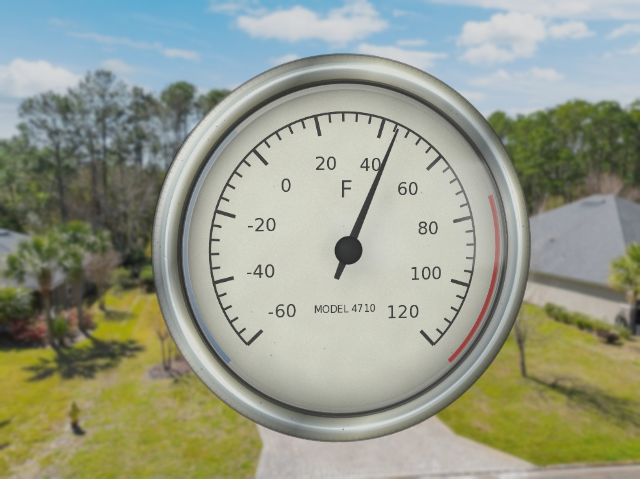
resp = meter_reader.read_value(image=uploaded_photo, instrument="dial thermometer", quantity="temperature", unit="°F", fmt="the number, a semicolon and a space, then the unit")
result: 44; °F
